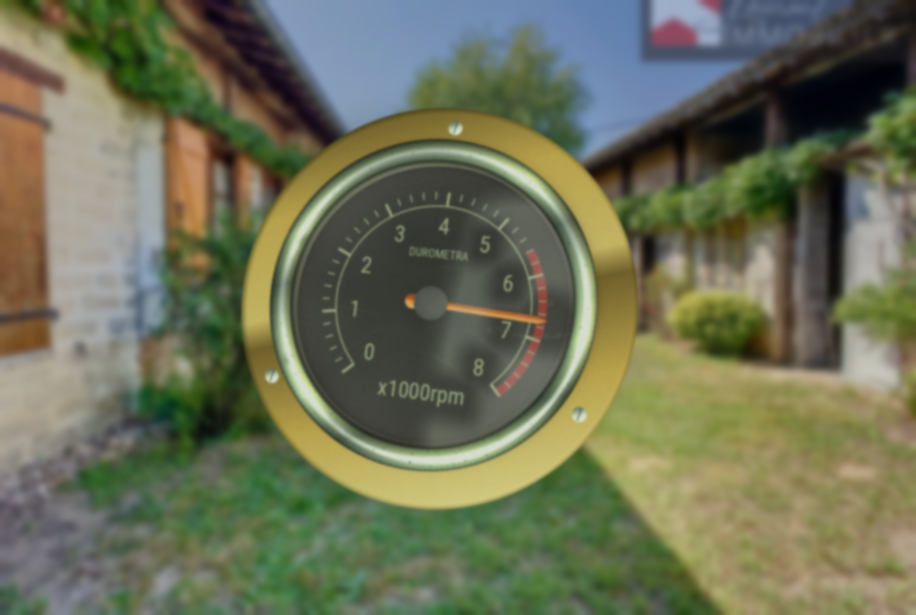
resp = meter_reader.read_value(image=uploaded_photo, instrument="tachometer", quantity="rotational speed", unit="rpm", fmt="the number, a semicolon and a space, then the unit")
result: 6700; rpm
